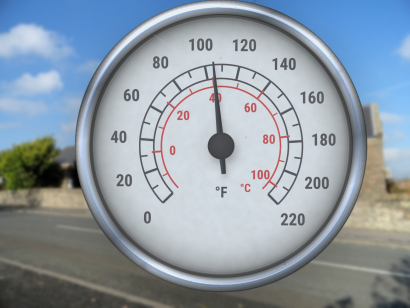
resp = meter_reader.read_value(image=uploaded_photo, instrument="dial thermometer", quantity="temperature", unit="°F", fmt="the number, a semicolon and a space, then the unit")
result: 105; °F
